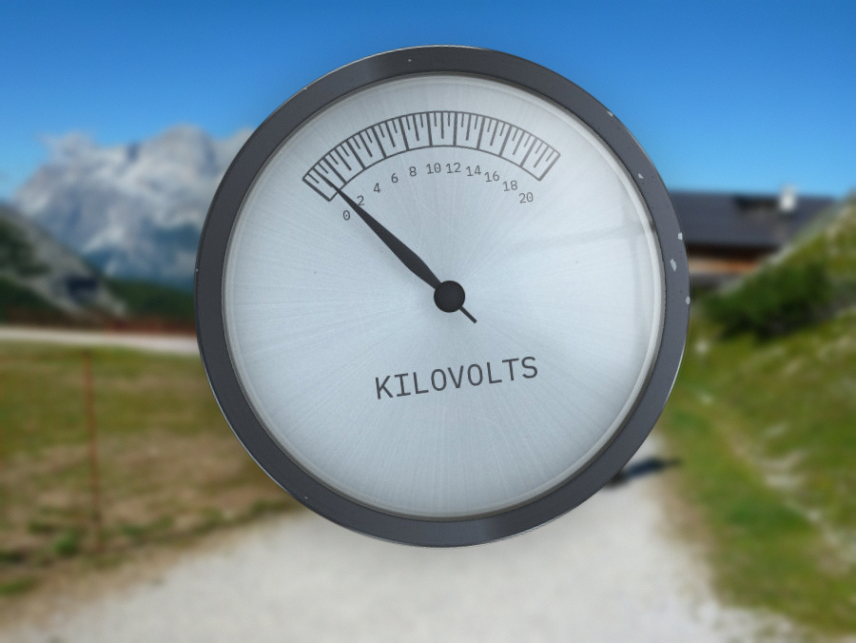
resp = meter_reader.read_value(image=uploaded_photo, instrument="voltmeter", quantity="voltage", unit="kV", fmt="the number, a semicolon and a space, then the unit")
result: 1; kV
